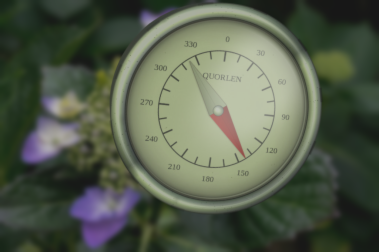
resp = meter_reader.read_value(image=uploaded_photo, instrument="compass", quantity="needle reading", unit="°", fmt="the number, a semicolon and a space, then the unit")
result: 142.5; °
